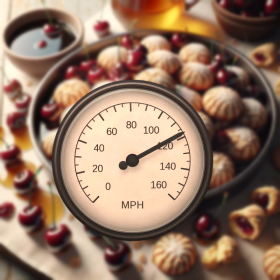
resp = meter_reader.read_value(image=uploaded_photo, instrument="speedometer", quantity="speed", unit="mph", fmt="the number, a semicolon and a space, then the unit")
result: 117.5; mph
